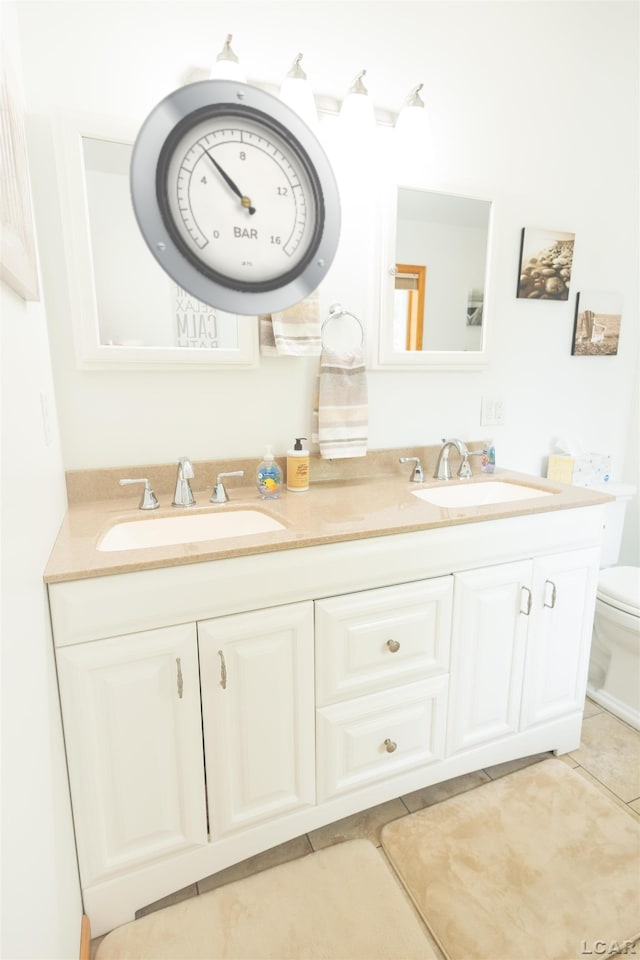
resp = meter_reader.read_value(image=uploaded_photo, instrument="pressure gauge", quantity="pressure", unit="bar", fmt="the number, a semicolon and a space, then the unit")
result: 5.5; bar
